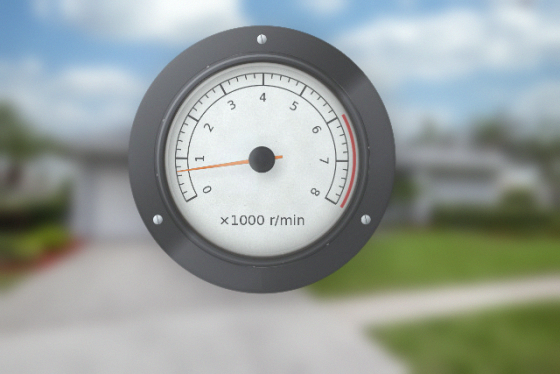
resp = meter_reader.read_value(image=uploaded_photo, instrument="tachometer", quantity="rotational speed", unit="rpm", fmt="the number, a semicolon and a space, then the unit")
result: 700; rpm
